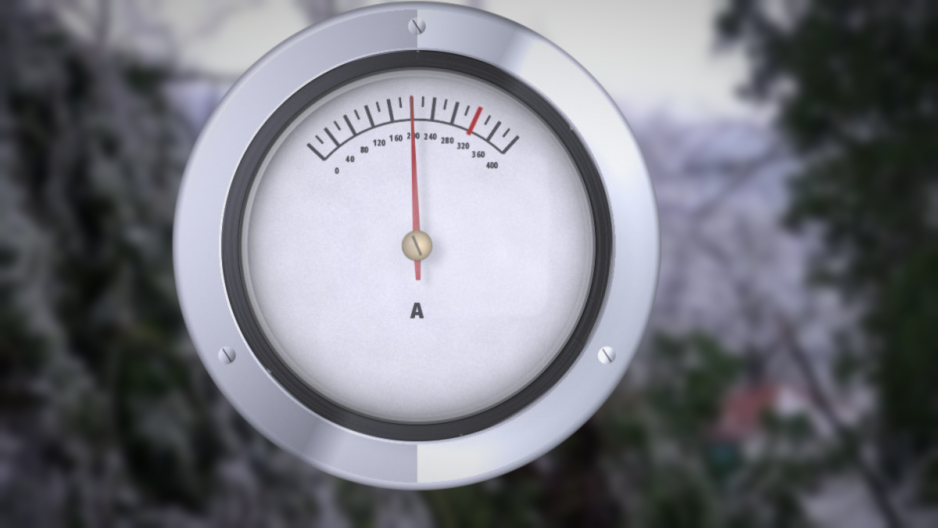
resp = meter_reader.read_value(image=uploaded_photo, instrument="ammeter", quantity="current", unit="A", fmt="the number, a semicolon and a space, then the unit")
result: 200; A
